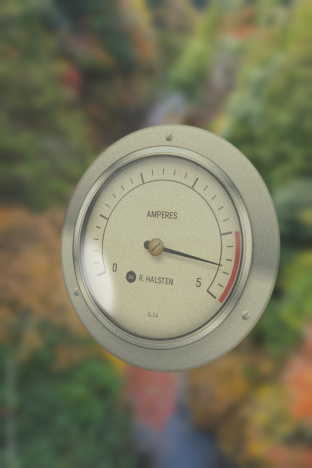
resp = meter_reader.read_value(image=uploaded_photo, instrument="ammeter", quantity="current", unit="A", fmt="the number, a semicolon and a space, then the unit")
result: 4.5; A
